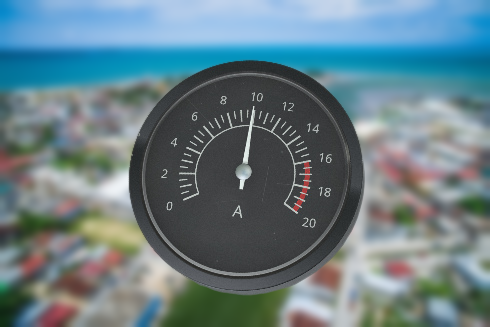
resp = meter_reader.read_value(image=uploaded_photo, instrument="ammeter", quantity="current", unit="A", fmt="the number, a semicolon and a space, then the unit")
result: 10; A
